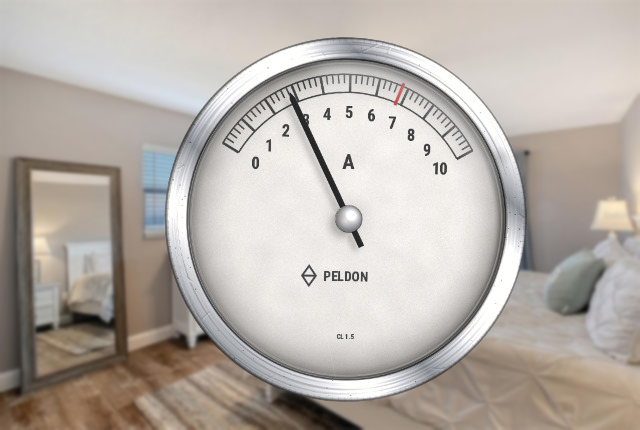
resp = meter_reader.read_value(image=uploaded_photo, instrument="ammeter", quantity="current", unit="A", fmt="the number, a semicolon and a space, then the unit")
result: 2.8; A
